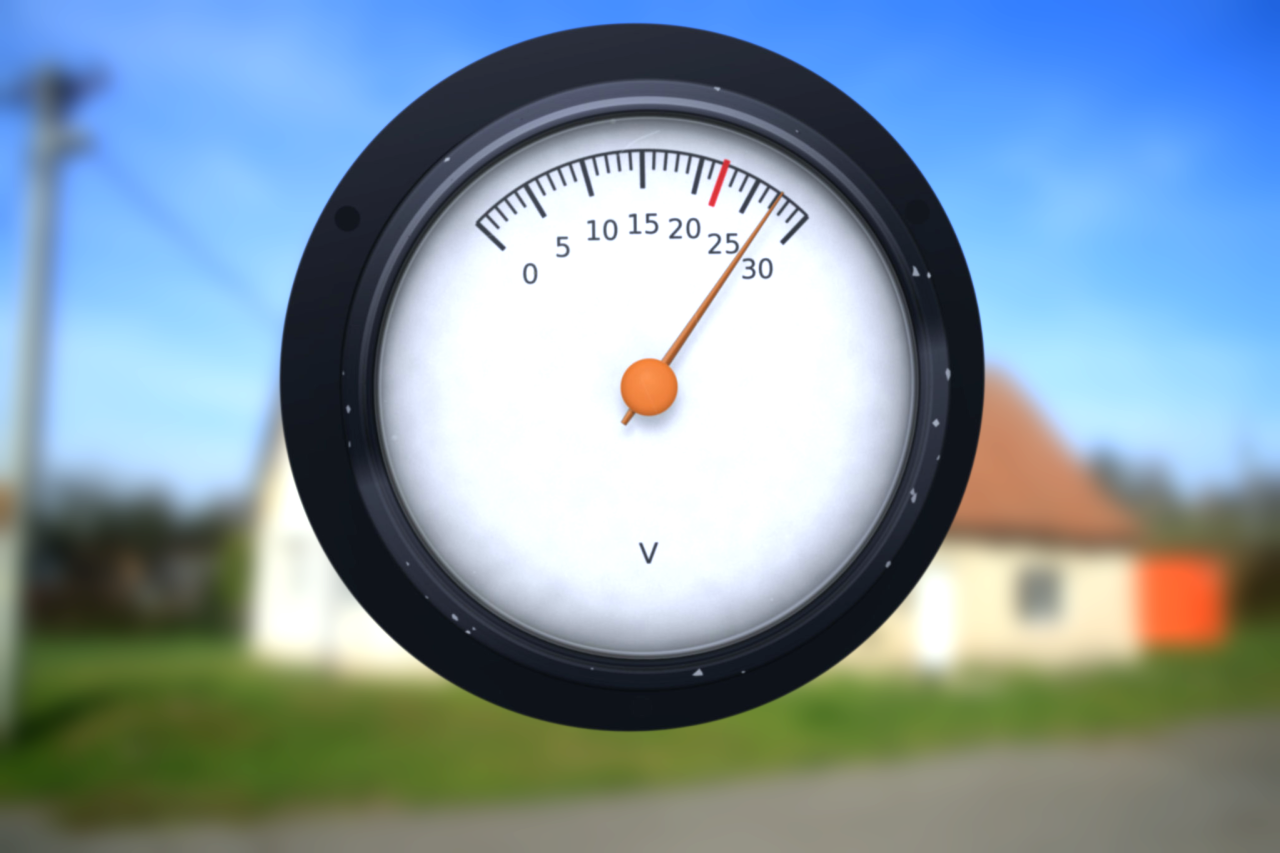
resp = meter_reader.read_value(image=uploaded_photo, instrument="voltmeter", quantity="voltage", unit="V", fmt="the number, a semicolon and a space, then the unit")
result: 27; V
